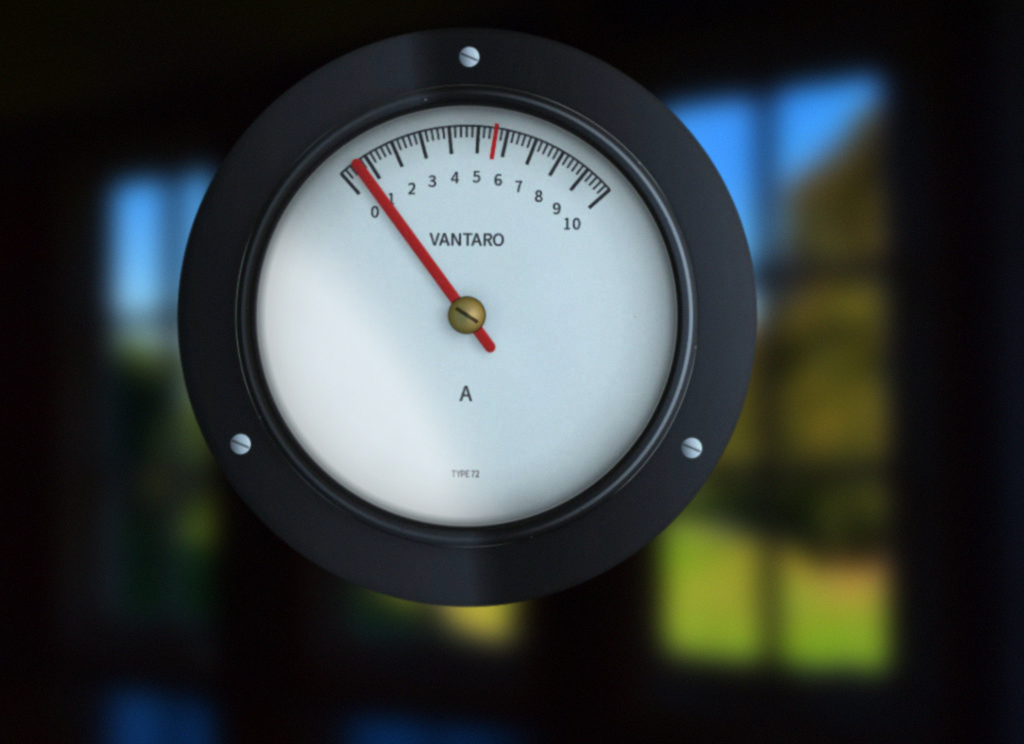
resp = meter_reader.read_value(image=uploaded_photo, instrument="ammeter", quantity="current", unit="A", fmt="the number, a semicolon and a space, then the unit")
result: 0.6; A
